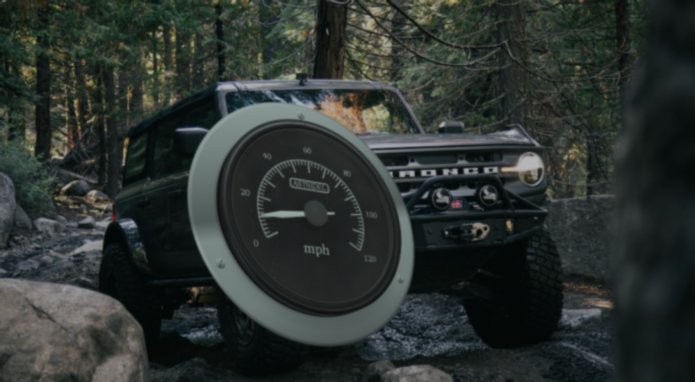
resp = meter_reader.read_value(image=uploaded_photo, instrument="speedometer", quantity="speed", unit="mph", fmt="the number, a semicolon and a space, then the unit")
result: 10; mph
